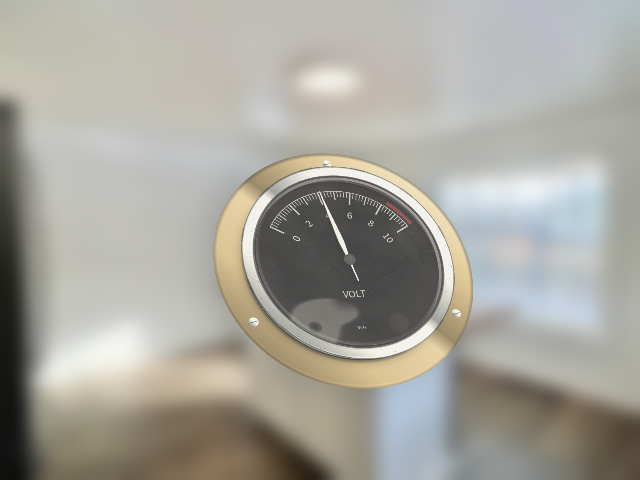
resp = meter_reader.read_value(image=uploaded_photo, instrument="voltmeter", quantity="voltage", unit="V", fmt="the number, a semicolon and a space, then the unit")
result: 4; V
